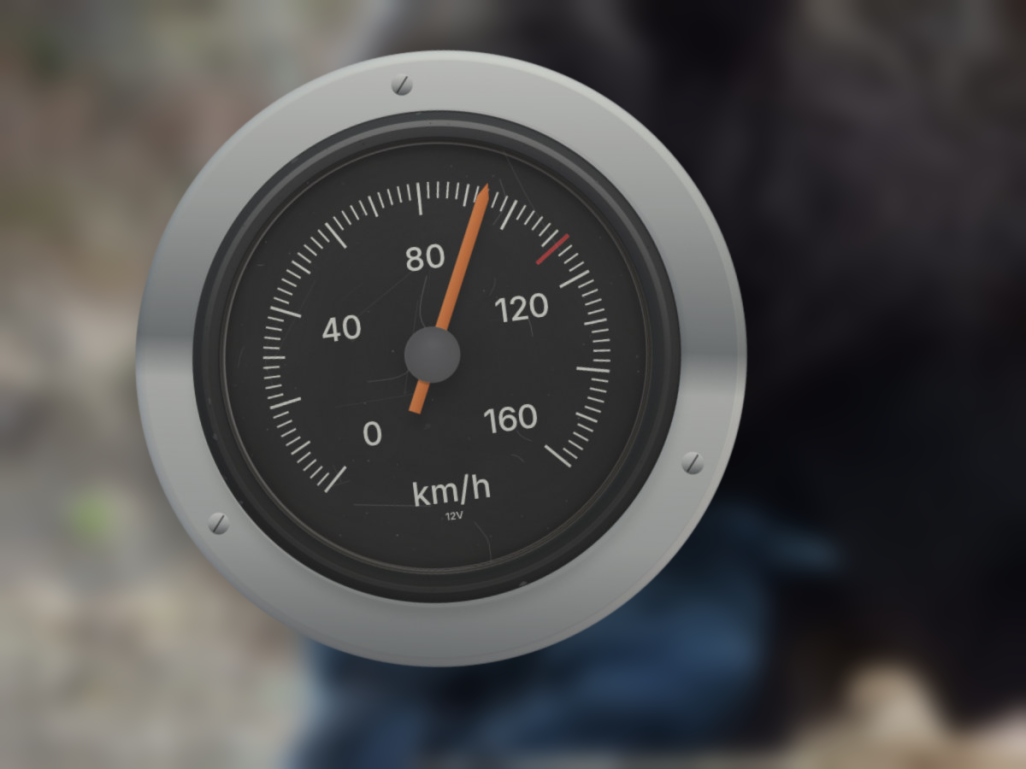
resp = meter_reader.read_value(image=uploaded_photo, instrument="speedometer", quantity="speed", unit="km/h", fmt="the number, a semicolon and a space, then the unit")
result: 94; km/h
